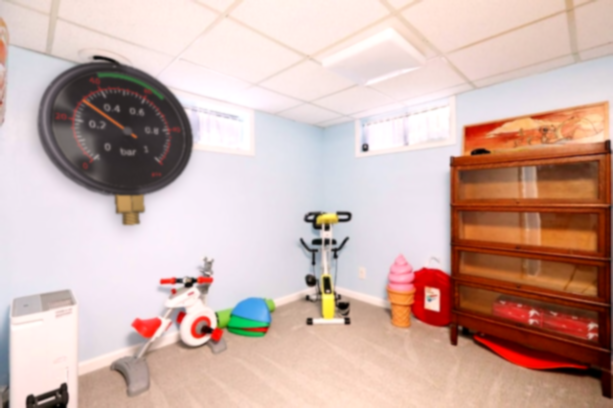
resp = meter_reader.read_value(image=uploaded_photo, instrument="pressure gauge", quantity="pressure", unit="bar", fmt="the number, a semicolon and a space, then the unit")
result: 0.3; bar
